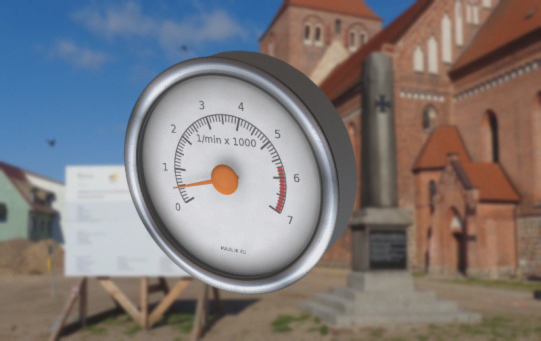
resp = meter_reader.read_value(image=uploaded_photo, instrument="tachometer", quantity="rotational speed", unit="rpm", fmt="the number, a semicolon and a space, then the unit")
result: 500; rpm
